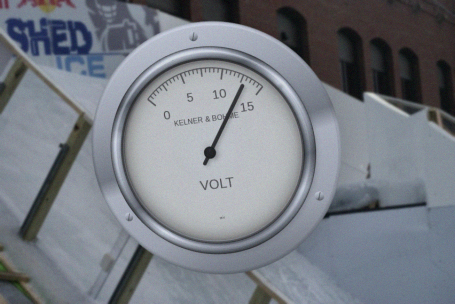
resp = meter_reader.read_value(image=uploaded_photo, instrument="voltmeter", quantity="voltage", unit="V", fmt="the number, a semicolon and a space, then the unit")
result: 13; V
